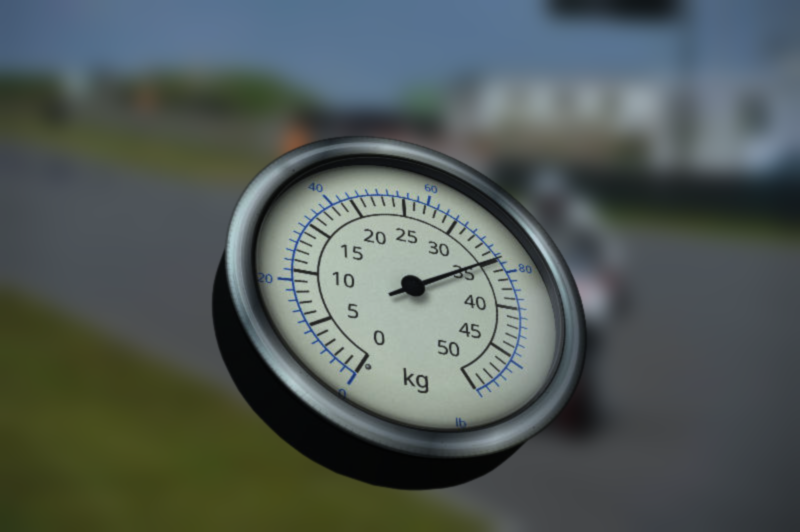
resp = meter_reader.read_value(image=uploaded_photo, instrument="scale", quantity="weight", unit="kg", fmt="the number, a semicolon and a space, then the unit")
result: 35; kg
